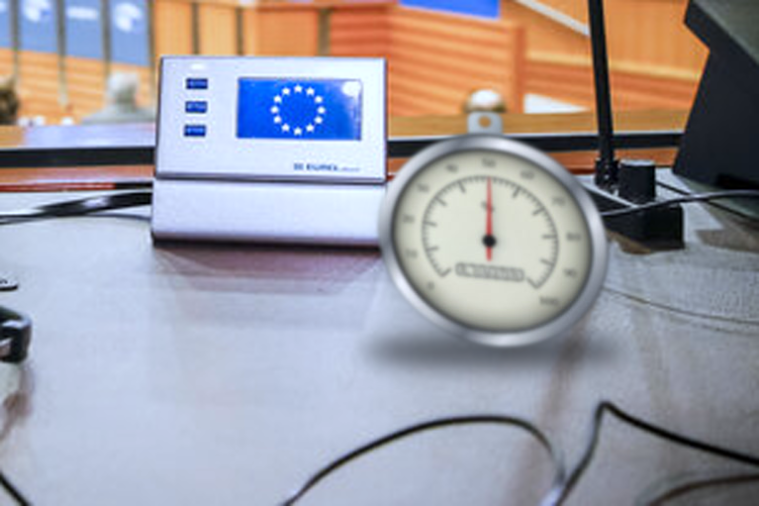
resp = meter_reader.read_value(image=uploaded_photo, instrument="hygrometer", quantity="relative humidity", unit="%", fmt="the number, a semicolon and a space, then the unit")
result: 50; %
